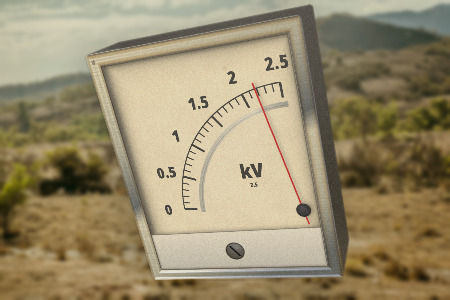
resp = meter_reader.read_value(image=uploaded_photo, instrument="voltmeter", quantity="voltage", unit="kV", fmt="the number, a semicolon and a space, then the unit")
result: 2.2; kV
